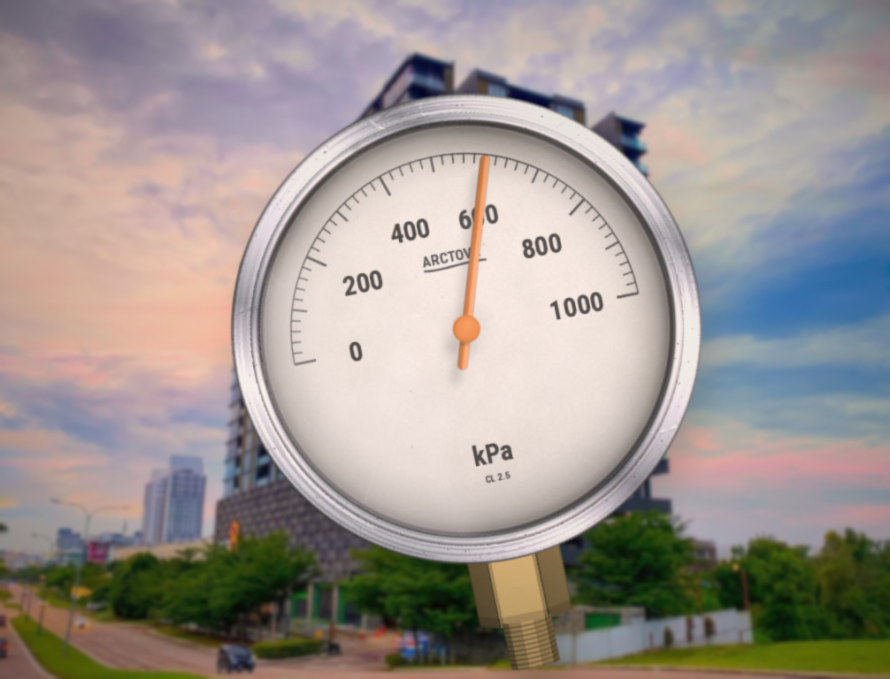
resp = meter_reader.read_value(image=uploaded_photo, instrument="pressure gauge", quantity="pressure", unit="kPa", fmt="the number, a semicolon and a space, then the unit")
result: 600; kPa
